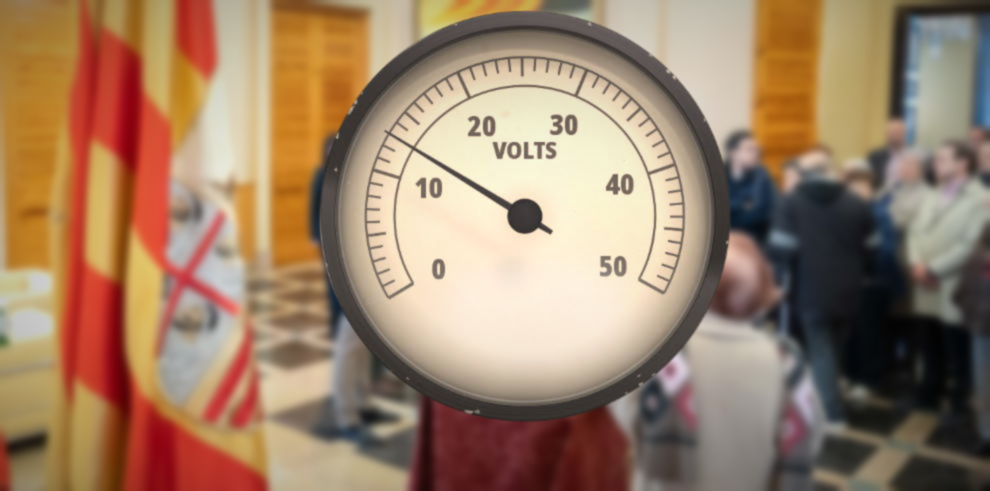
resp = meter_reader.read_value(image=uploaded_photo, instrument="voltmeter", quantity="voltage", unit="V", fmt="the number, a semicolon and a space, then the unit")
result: 13; V
